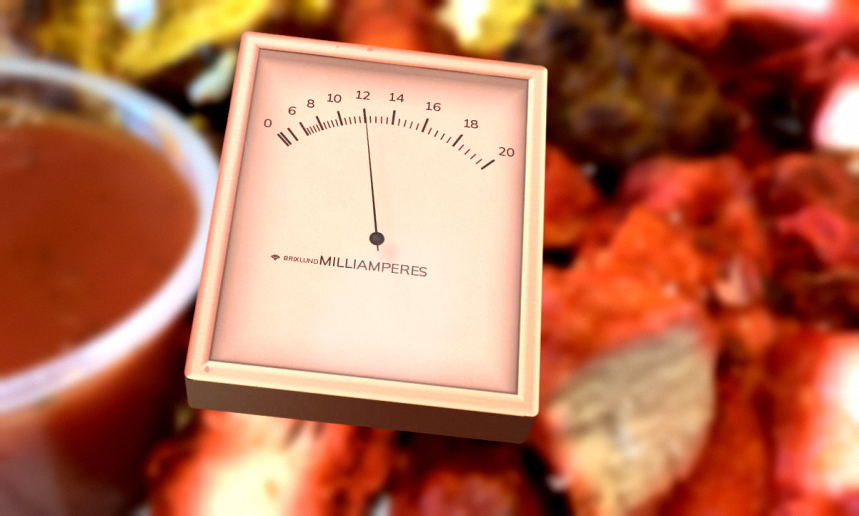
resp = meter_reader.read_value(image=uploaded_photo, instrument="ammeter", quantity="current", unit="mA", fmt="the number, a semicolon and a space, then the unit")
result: 12; mA
